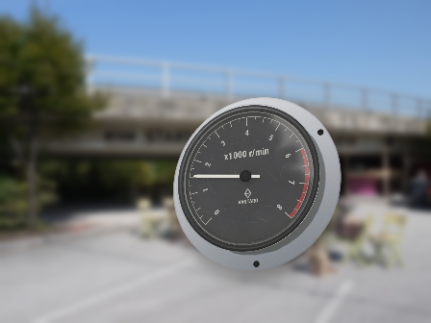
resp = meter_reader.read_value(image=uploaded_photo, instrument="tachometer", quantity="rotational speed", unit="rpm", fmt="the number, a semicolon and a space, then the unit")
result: 1500; rpm
